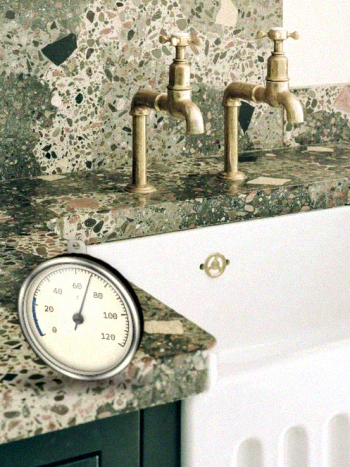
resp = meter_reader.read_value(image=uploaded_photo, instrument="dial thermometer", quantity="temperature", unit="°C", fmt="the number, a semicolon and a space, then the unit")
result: 70; °C
